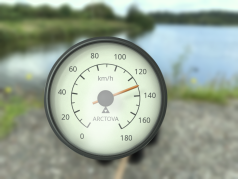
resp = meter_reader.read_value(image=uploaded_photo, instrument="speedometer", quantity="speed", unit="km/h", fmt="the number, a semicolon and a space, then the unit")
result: 130; km/h
